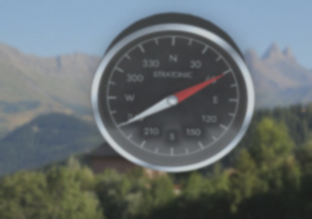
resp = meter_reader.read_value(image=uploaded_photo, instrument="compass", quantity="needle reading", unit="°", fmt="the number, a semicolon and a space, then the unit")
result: 60; °
